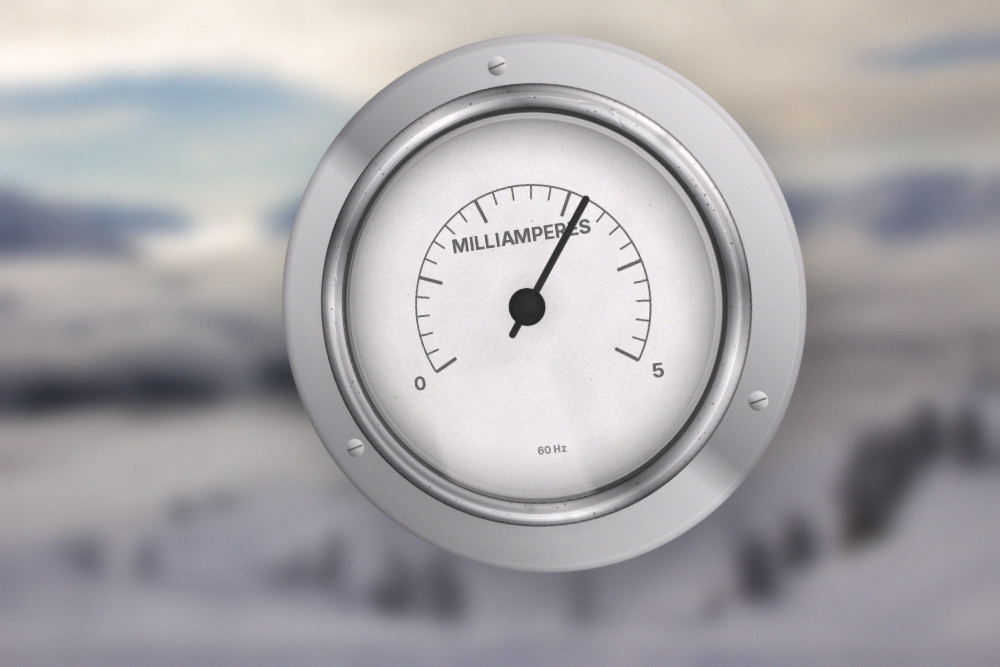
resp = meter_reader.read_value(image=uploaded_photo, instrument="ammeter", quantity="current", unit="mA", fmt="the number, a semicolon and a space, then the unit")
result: 3.2; mA
